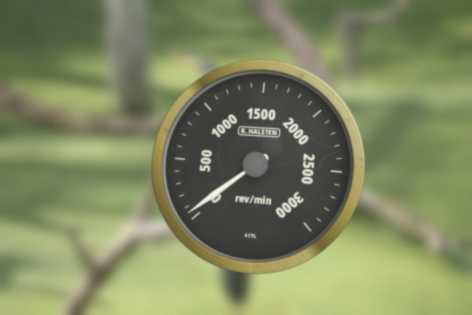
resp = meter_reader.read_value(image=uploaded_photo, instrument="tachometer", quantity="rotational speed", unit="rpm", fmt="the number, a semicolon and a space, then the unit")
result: 50; rpm
